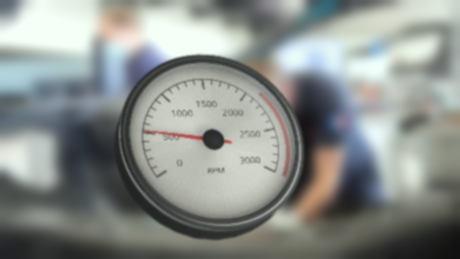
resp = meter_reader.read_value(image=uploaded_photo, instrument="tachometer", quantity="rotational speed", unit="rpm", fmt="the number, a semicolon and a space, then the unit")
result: 500; rpm
